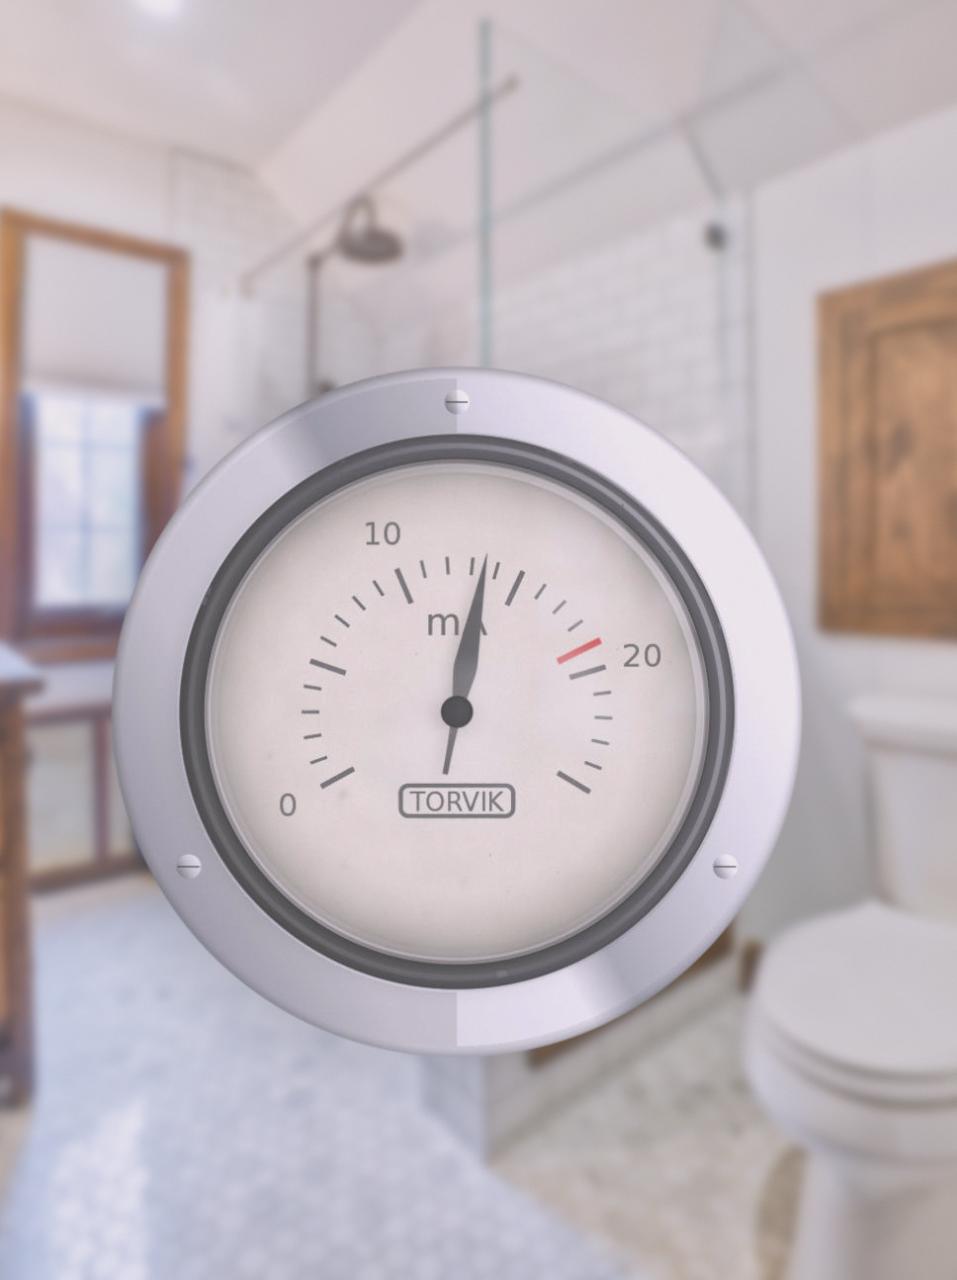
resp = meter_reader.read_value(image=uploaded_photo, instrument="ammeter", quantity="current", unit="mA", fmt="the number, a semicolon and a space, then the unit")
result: 13.5; mA
